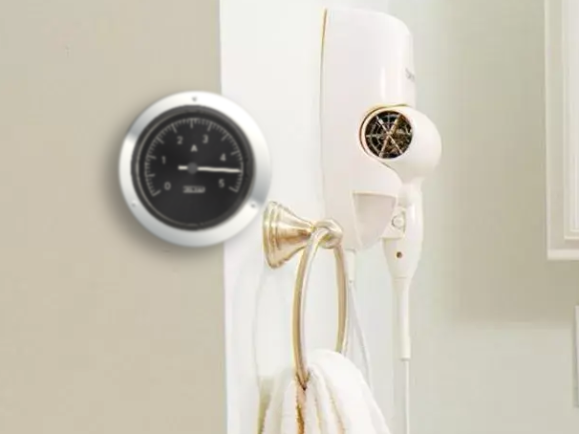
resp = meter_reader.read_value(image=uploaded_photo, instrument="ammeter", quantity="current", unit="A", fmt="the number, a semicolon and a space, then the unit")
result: 4.5; A
